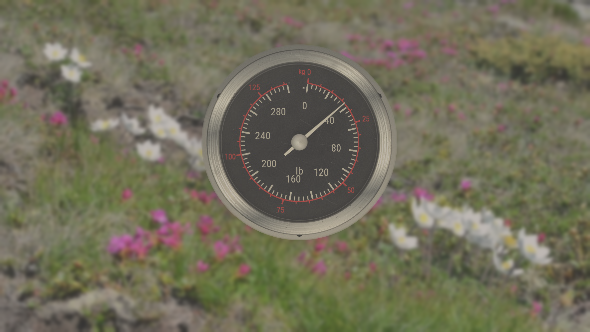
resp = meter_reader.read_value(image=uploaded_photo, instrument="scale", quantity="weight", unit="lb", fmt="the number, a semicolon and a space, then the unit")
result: 36; lb
